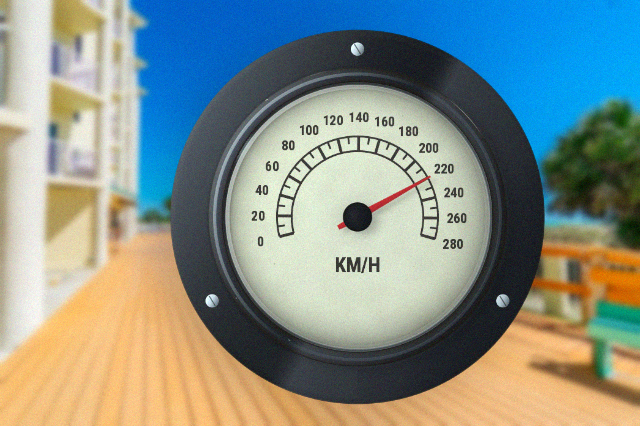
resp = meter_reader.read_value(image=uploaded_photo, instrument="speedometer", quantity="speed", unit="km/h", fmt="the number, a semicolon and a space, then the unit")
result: 220; km/h
